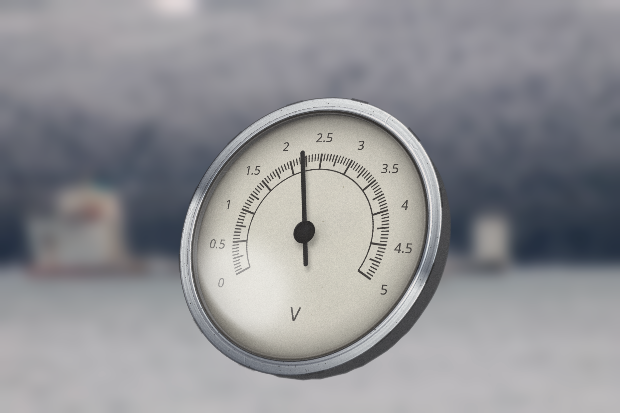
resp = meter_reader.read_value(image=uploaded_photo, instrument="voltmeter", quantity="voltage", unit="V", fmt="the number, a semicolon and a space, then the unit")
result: 2.25; V
